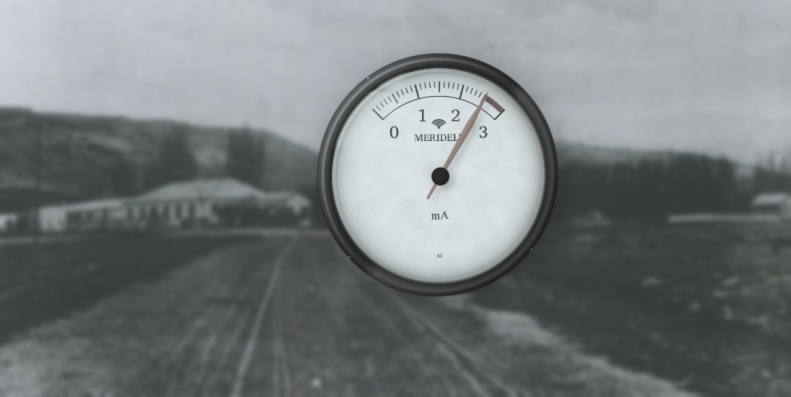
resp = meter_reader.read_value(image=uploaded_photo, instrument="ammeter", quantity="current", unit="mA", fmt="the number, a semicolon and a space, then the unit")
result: 2.5; mA
